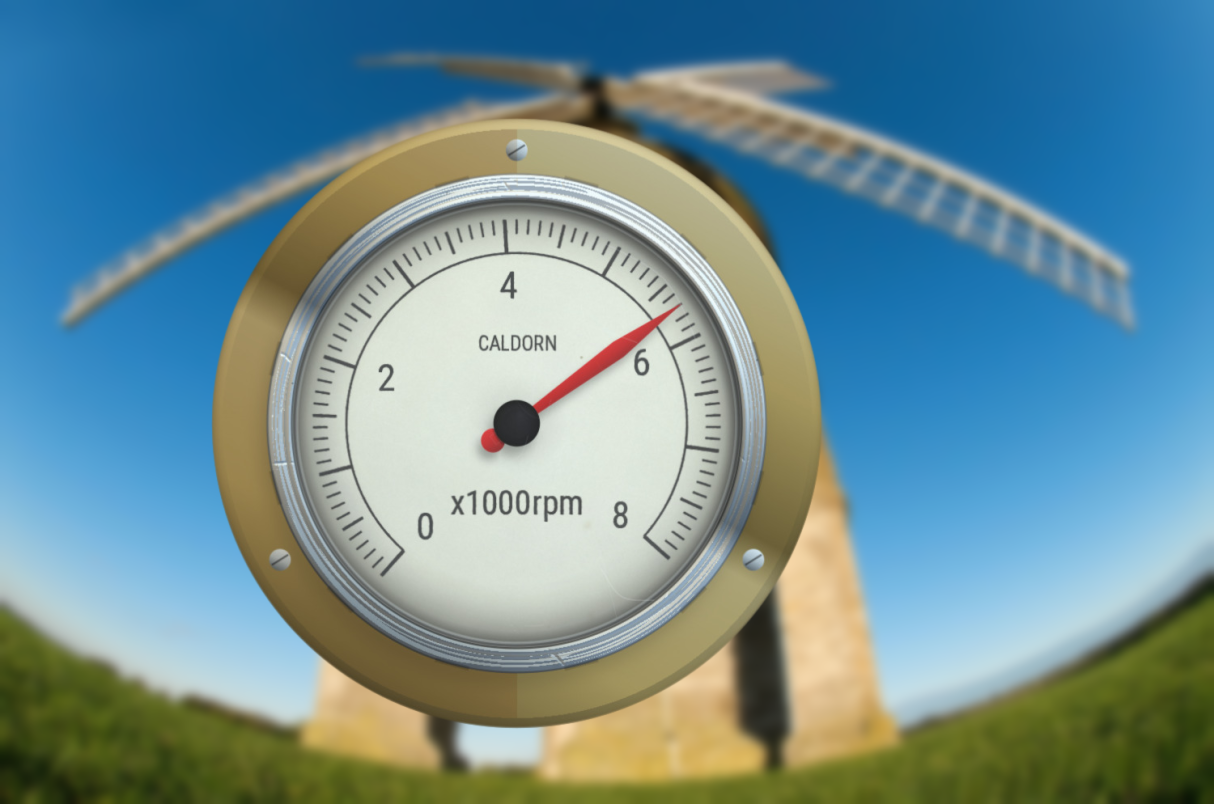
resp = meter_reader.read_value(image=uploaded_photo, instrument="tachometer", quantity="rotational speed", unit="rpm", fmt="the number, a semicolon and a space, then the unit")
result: 5700; rpm
